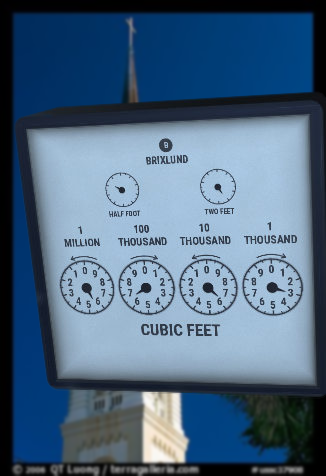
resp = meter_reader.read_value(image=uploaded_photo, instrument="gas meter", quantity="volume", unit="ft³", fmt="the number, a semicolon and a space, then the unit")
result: 566300; ft³
